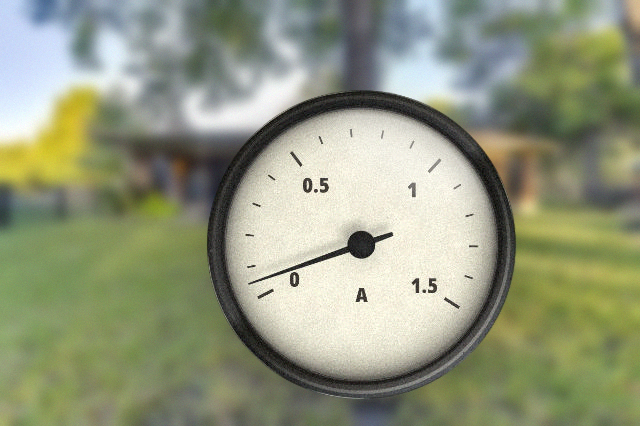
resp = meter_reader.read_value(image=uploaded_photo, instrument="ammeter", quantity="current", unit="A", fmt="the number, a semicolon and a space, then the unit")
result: 0.05; A
